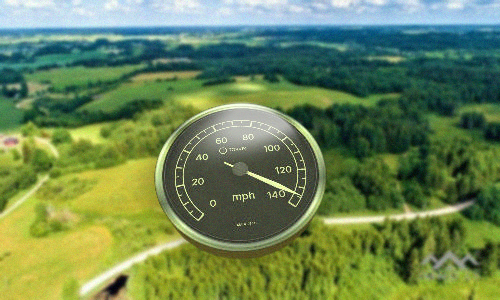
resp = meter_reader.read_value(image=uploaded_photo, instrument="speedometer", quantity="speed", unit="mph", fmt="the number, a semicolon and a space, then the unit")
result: 135; mph
